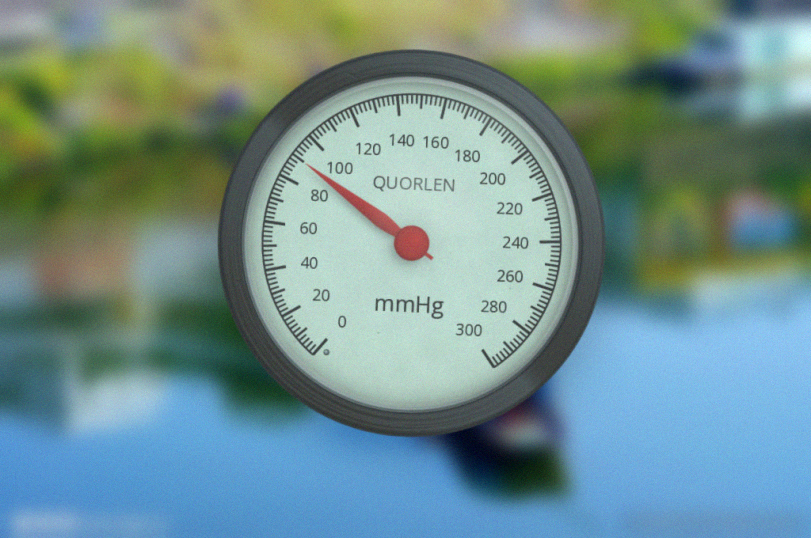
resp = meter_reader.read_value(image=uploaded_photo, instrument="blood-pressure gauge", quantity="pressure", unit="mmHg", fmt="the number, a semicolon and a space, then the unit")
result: 90; mmHg
